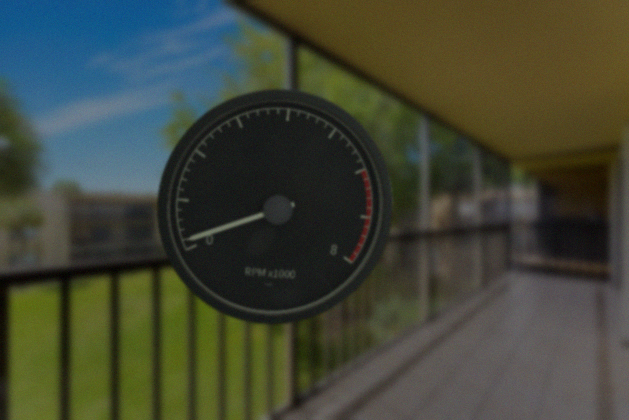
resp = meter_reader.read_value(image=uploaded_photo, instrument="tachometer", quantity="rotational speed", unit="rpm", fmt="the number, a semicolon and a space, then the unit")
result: 200; rpm
